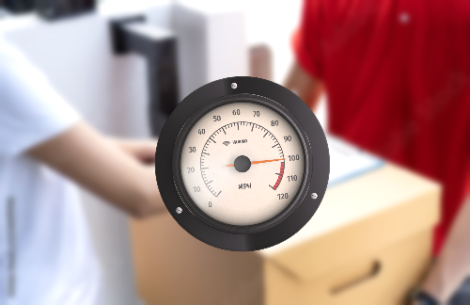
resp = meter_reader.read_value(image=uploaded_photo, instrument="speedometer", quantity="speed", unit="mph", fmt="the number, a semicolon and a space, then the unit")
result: 100; mph
